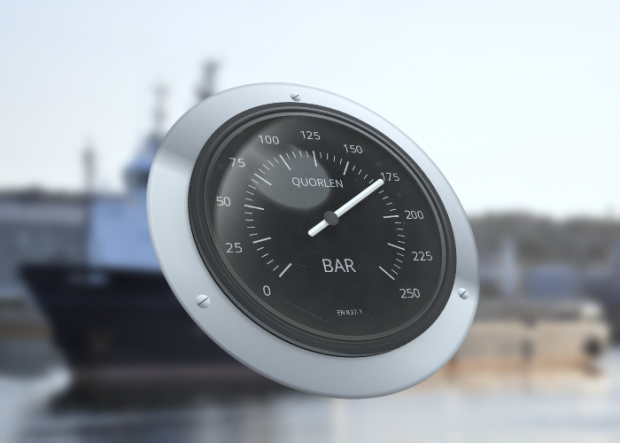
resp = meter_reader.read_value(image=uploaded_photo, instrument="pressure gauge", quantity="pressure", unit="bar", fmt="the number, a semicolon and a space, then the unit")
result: 175; bar
